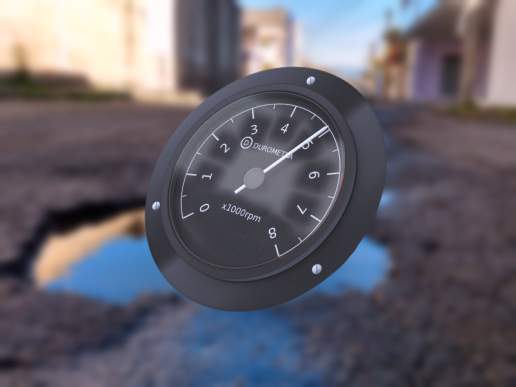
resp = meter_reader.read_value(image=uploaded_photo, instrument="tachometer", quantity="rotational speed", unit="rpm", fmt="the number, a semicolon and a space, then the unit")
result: 5000; rpm
